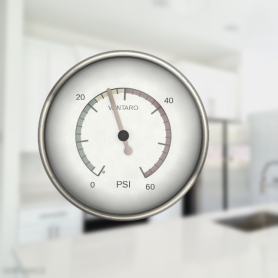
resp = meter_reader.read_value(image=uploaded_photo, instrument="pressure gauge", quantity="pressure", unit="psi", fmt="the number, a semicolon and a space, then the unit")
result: 26; psi
